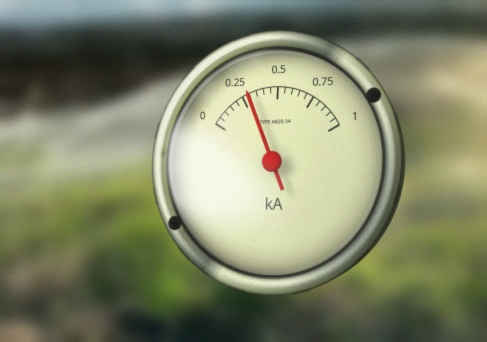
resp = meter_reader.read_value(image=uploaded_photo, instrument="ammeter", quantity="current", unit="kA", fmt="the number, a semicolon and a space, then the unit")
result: 0.3; kA
